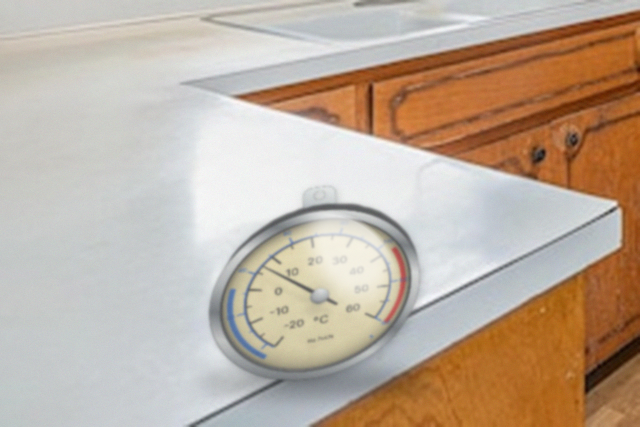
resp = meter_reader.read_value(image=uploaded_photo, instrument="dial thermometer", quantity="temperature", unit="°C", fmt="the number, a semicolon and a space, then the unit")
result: 7.5; °C
